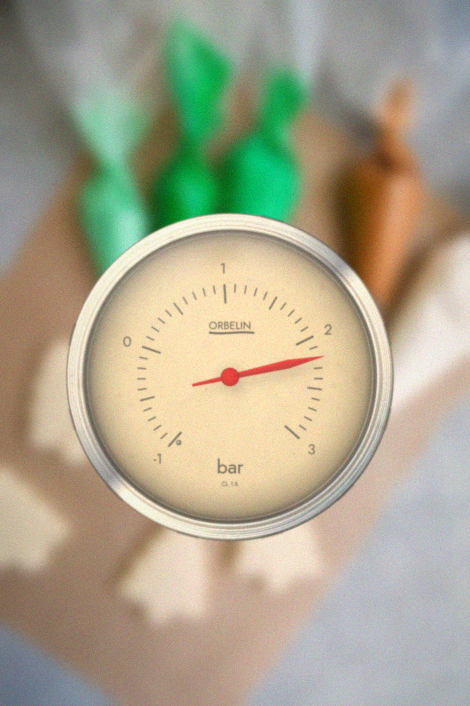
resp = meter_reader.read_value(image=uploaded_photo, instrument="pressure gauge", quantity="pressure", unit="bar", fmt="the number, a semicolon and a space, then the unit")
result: 2.2; bar
